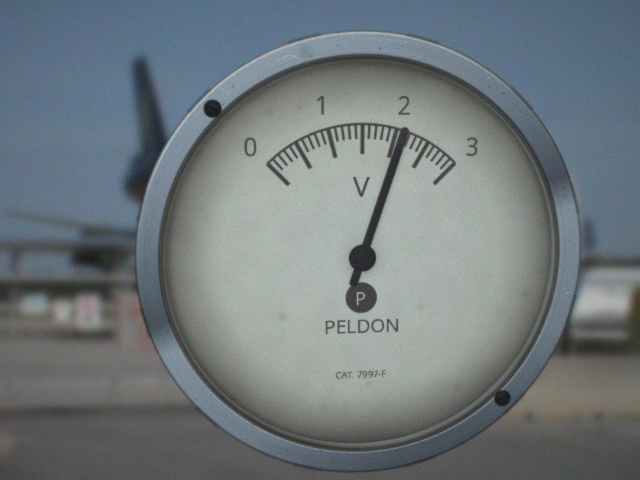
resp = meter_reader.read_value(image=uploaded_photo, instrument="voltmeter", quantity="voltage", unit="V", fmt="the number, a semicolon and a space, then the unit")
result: 2.1; V
